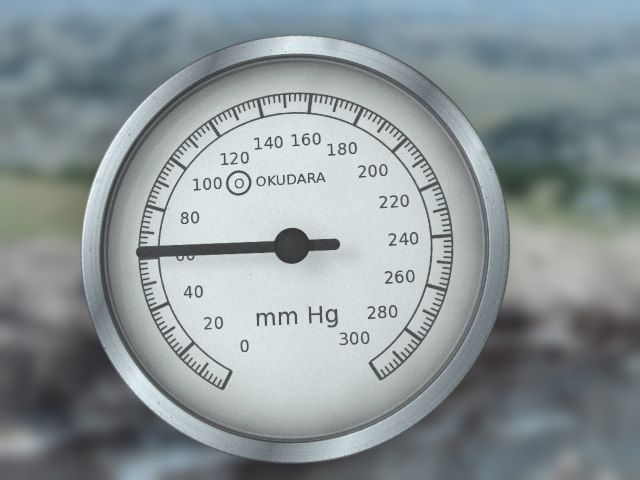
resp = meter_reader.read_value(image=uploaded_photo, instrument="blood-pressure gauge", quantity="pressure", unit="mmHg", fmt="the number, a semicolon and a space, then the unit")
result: 62; mmHg
